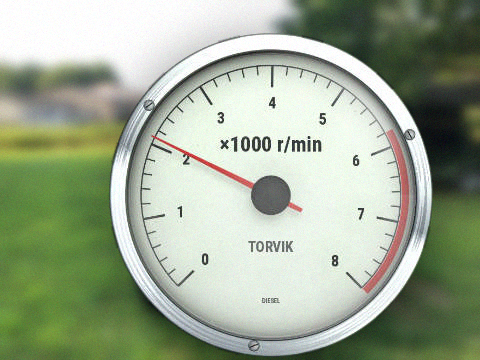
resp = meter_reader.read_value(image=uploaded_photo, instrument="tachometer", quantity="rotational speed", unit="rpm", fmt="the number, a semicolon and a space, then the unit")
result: 2100; rpm
